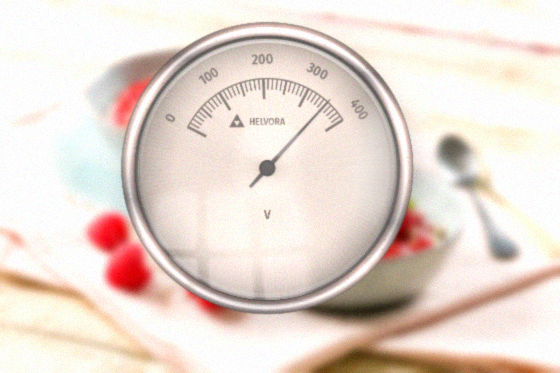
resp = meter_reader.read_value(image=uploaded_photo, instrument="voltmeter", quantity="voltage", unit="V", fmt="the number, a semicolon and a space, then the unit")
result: 350; V
